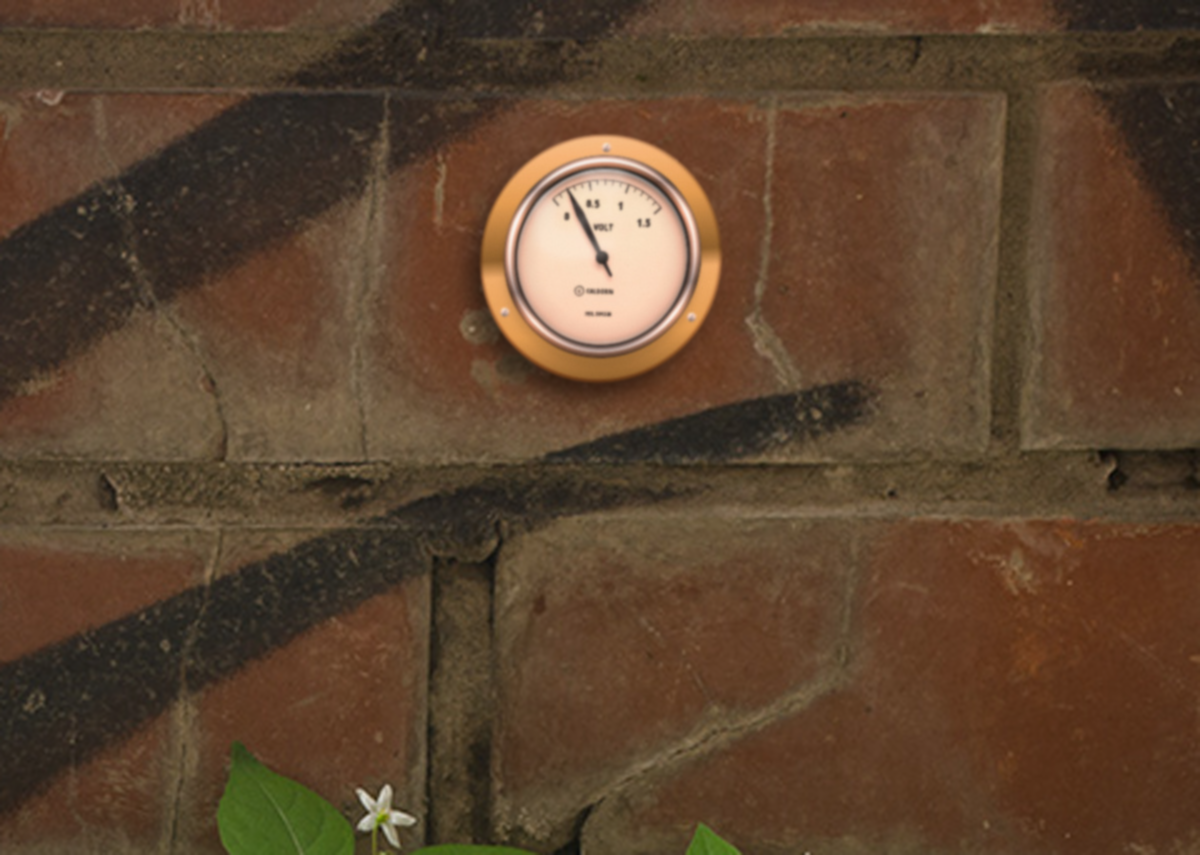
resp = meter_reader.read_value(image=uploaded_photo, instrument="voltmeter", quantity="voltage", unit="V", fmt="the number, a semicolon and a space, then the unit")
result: 0.2; V
